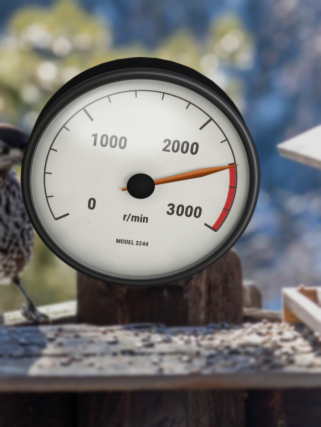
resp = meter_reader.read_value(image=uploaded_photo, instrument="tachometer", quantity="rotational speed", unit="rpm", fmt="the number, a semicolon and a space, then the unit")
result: 2400; rpm
